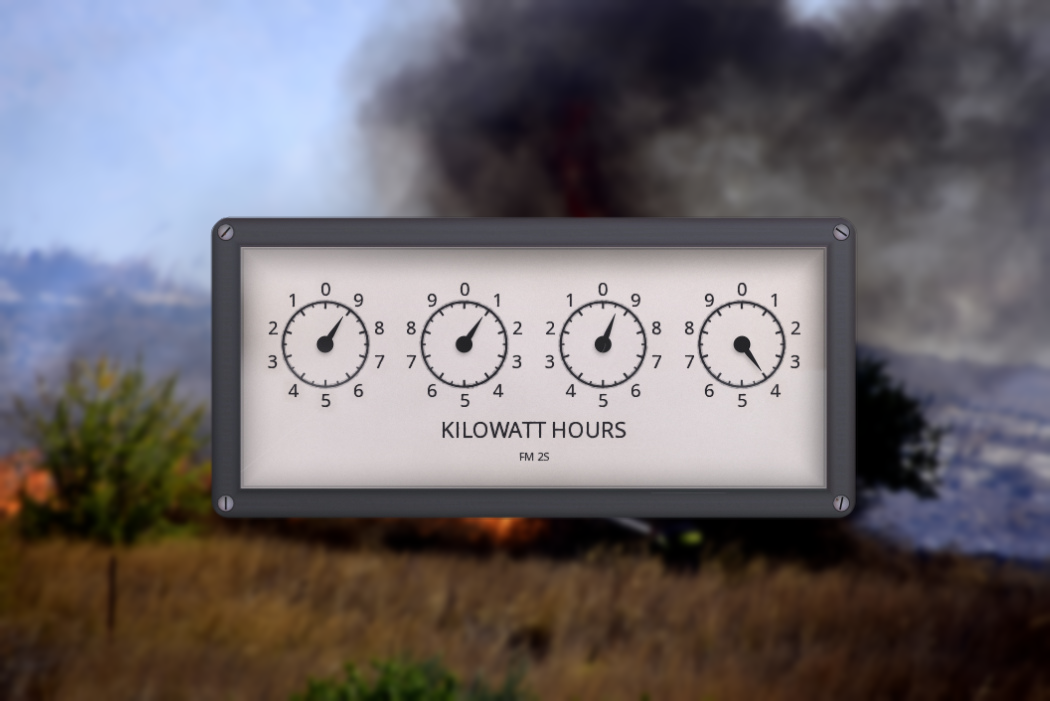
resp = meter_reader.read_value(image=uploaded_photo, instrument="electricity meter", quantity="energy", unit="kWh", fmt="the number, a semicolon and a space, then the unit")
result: 9094; kWh
